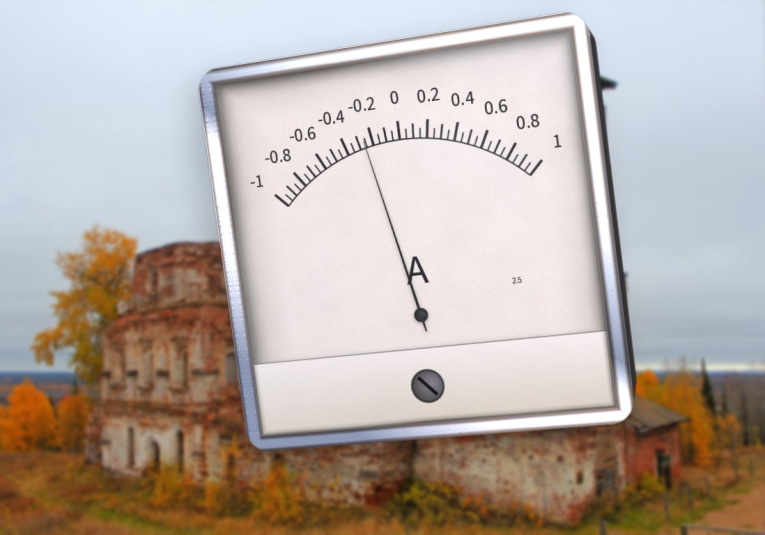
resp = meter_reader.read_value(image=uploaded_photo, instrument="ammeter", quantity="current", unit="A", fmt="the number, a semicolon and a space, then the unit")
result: -0.25; A
